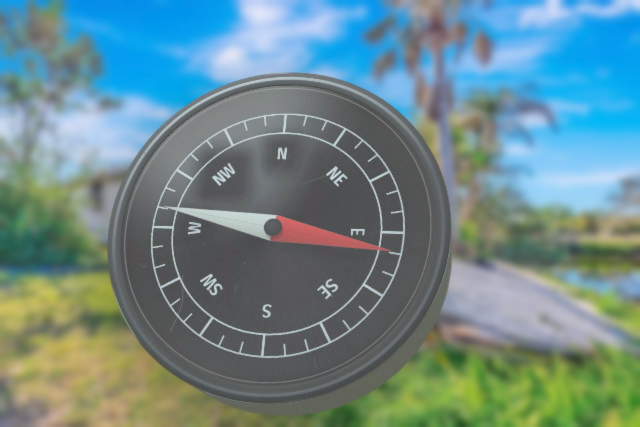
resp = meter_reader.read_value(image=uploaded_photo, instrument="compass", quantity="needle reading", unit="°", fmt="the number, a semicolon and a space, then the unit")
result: 100; °
